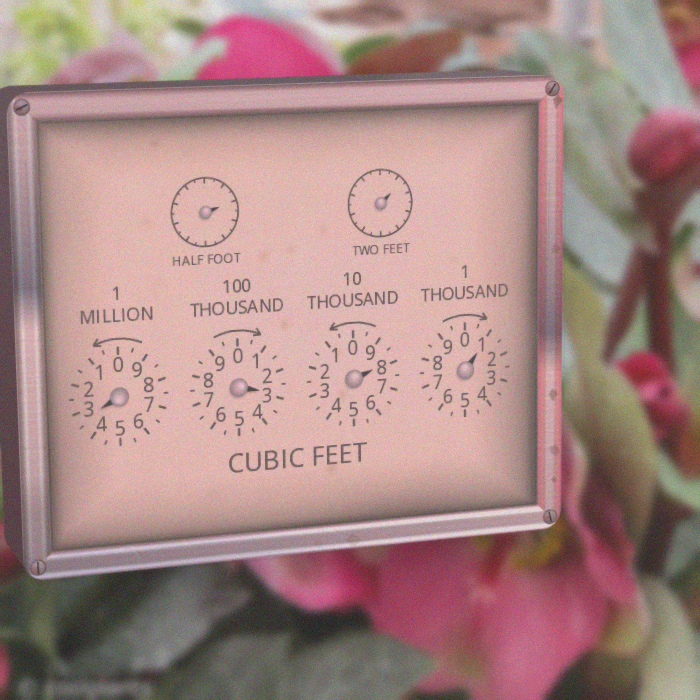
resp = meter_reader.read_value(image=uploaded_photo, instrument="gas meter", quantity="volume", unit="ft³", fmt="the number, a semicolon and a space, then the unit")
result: 328100; ft³
